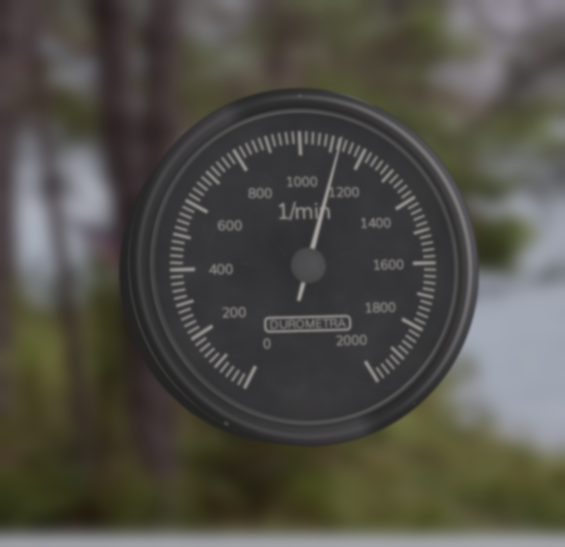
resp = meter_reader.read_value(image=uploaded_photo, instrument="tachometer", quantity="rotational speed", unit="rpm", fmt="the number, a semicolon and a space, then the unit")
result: 1120; rpm
